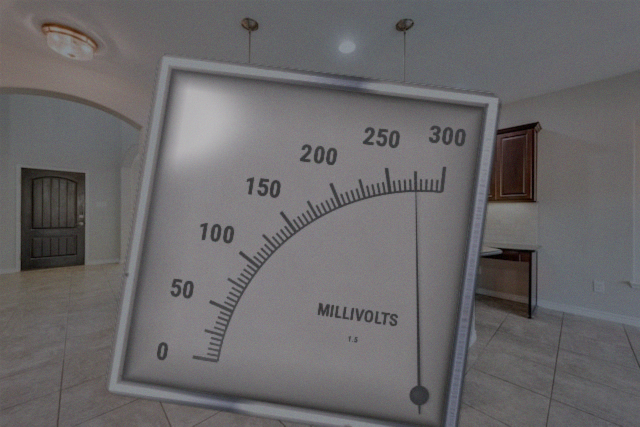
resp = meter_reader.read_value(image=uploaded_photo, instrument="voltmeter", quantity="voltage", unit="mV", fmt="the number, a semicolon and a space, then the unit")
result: 275; mV
